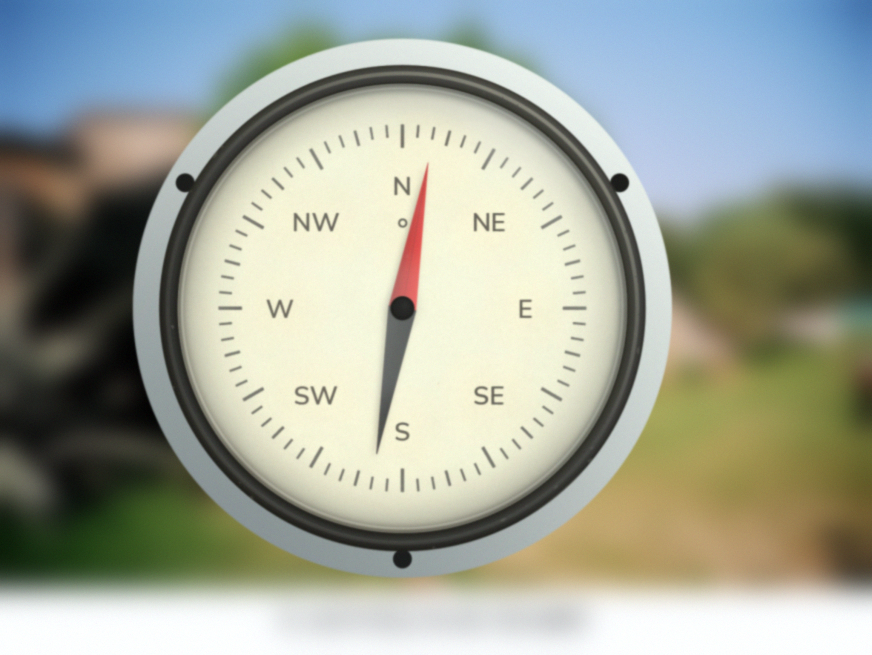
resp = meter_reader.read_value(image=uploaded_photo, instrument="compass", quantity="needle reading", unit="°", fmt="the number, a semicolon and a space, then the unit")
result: 10; °
